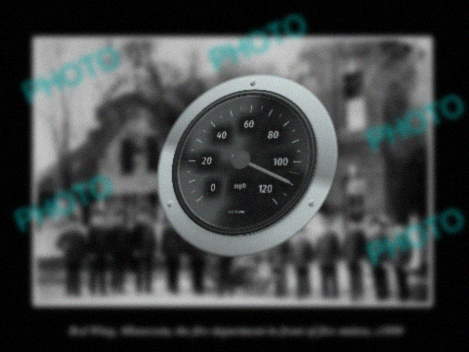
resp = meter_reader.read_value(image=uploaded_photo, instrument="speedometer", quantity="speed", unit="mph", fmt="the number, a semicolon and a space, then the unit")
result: 110; mph
